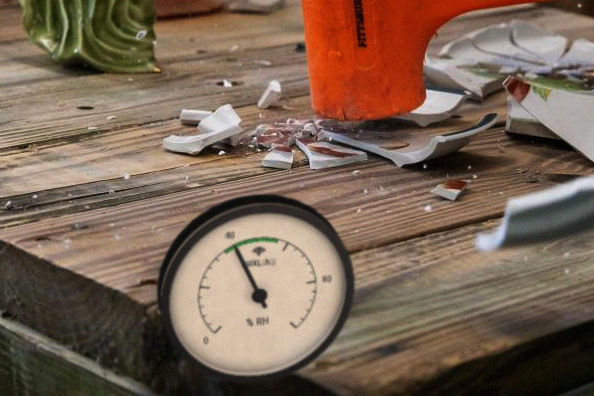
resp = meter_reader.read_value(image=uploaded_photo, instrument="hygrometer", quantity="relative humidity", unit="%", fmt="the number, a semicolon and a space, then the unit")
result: 40; %
